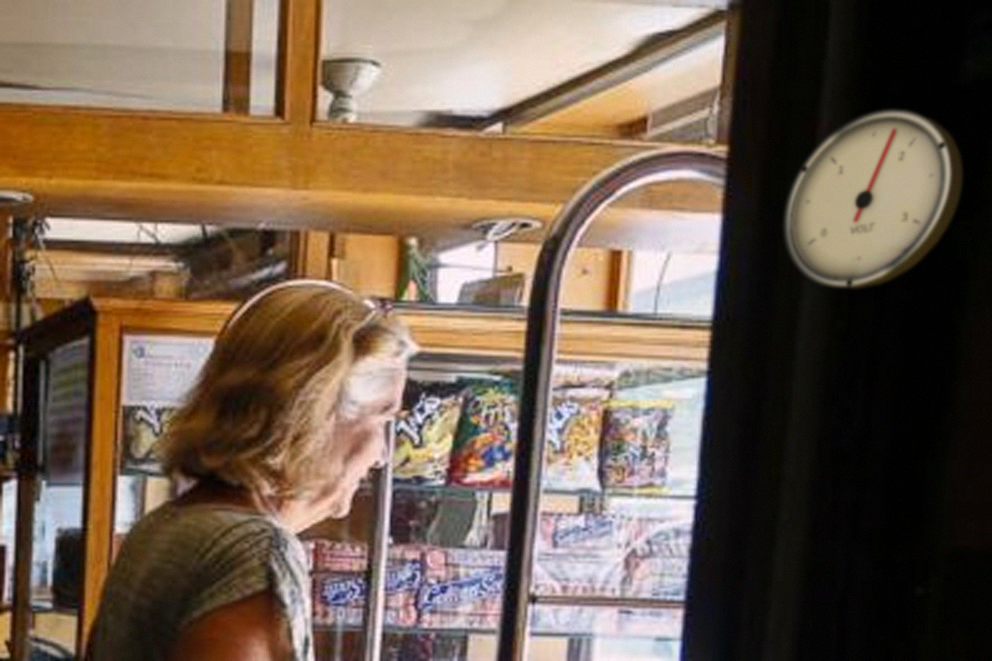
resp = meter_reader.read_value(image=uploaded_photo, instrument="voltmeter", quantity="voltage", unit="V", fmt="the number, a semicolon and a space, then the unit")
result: 1.75; V
